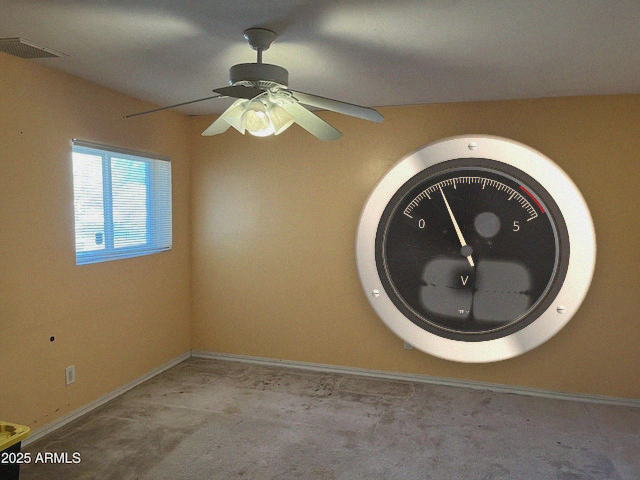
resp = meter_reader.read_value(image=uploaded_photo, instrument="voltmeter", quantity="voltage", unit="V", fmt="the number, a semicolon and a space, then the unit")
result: 1.5; V
